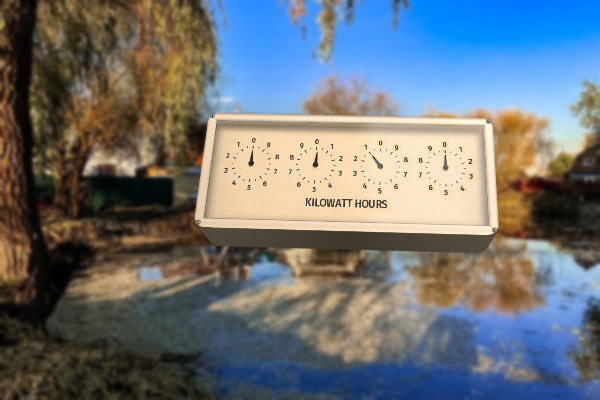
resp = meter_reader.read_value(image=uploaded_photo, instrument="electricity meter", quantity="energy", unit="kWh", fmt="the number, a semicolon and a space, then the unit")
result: 10; kWh
